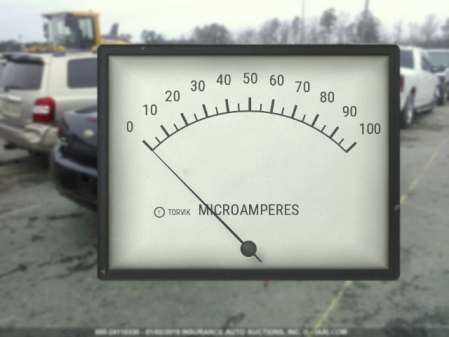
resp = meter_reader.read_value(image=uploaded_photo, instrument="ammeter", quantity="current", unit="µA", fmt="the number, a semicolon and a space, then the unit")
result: 0; µA
